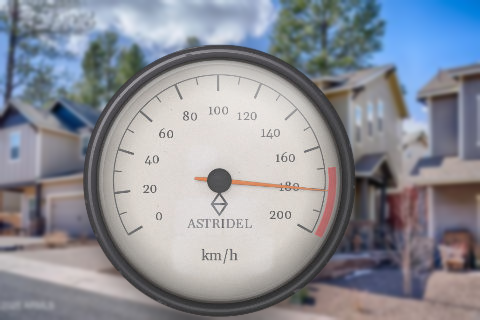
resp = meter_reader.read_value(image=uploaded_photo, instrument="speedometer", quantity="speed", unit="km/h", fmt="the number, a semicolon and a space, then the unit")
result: 180; km/h
